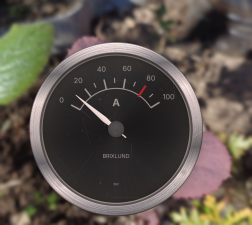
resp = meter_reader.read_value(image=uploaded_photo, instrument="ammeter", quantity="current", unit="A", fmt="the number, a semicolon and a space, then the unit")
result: 10; A
